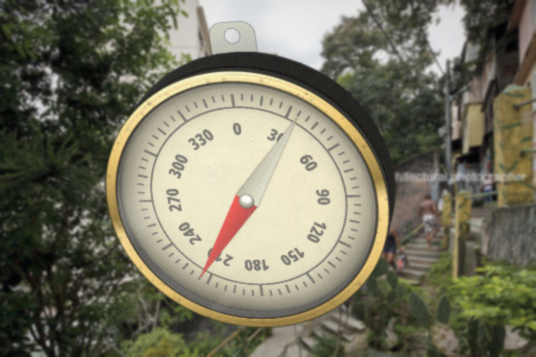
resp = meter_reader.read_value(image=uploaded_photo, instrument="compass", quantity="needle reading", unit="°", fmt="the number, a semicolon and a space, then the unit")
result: 215; °
